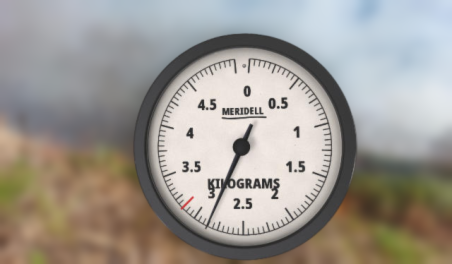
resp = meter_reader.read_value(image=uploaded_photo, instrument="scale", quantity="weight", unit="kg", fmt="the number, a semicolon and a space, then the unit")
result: 2.85; kg
